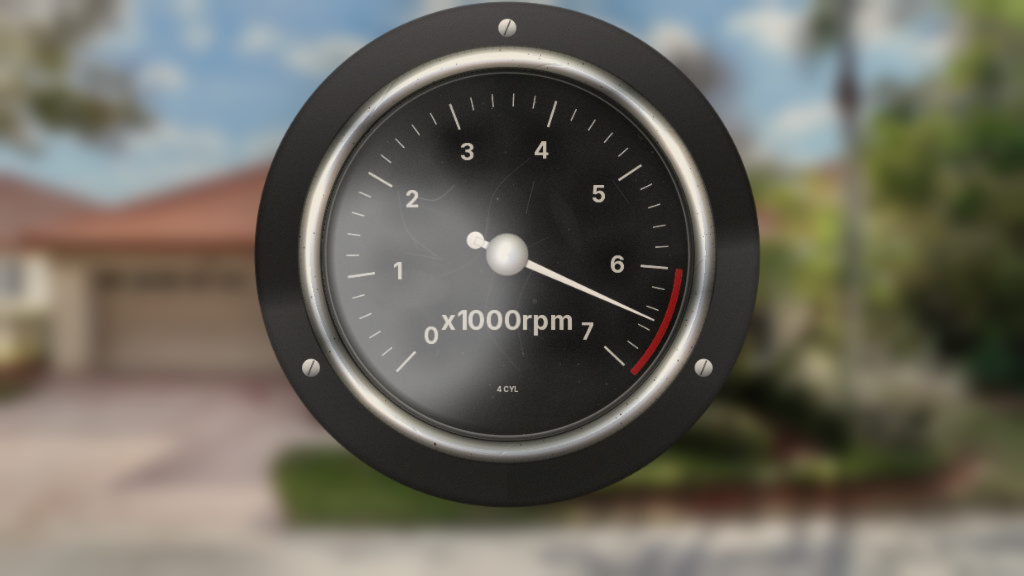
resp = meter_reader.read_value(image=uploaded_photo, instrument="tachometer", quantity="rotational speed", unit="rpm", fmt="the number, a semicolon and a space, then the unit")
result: 6500; rpm
